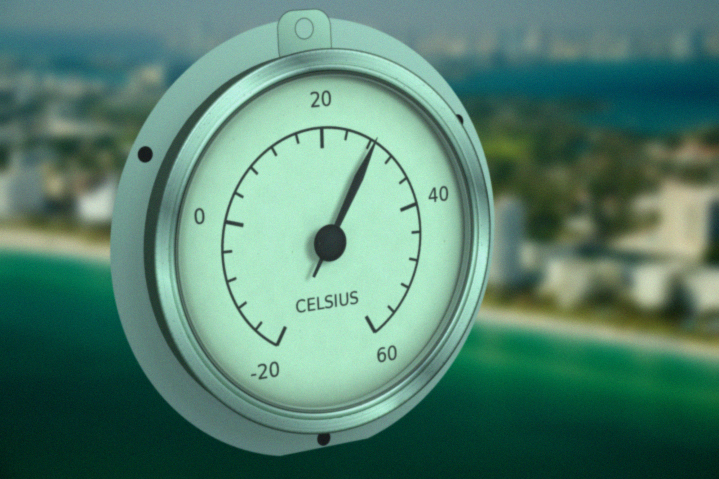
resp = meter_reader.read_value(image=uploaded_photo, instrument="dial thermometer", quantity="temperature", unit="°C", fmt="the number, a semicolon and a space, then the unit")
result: 28; °C
